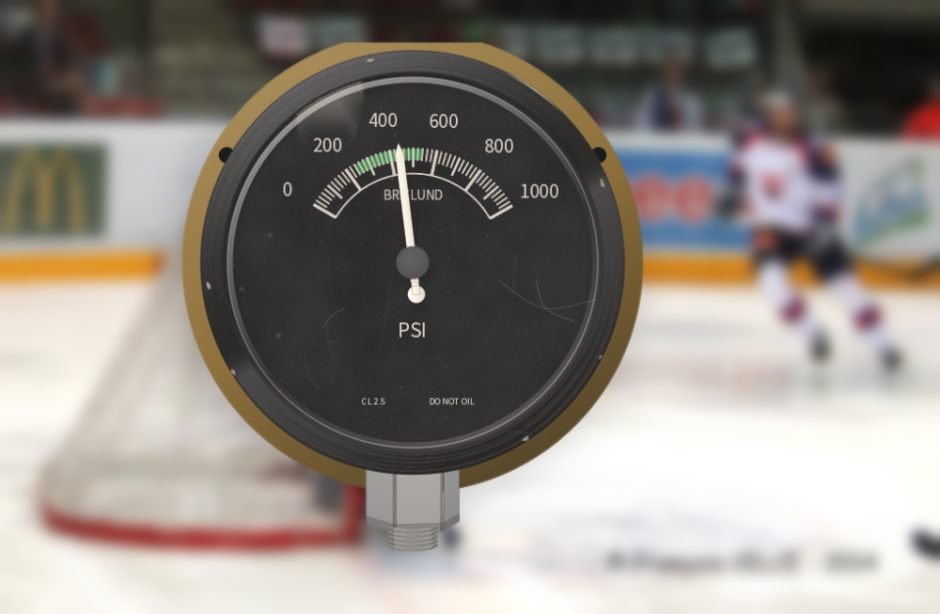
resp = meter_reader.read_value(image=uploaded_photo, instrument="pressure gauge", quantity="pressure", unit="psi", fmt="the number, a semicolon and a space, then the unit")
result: 440; psi
